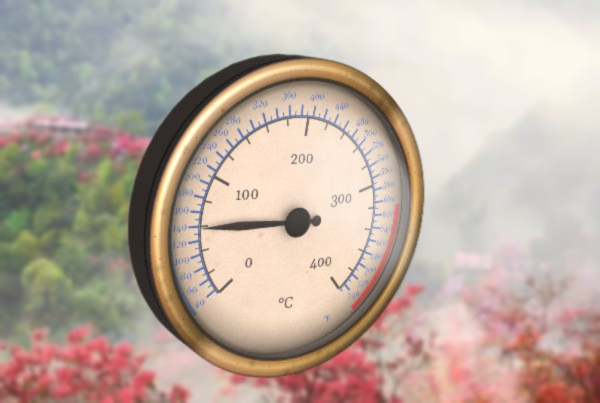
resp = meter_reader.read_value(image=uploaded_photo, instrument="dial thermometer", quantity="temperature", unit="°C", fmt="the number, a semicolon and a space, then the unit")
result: 60; °C
